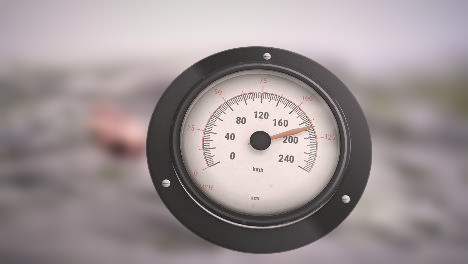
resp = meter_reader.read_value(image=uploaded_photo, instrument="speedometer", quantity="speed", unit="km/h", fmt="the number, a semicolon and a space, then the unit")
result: 190; km/h
